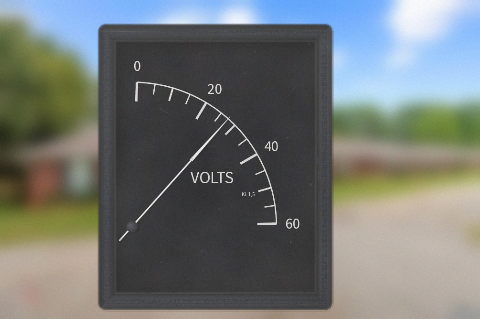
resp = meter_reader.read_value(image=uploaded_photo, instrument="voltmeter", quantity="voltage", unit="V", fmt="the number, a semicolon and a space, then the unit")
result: 27.5; V
